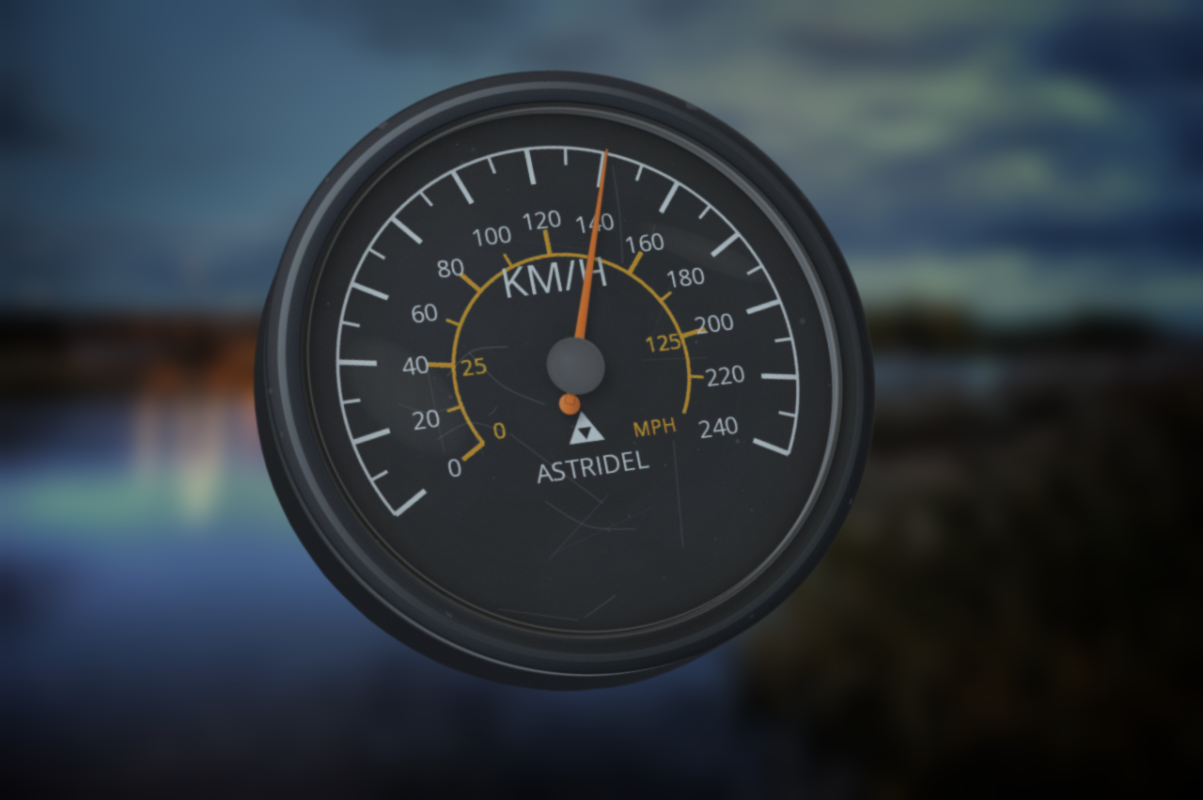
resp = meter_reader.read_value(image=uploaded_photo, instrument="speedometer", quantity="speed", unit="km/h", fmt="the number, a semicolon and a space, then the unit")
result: 140; km/h
